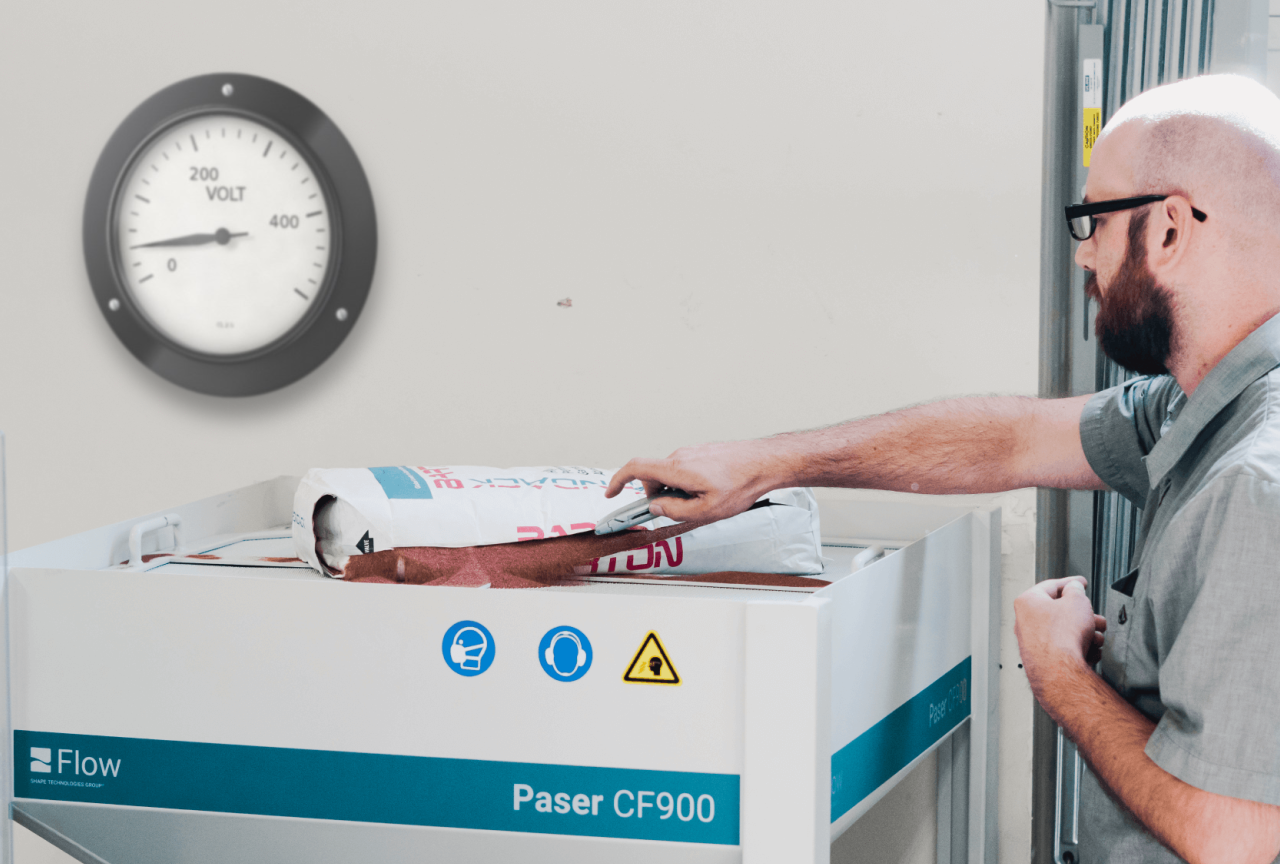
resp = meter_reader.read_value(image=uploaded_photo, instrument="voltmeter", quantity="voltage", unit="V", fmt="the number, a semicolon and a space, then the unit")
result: 40; V
